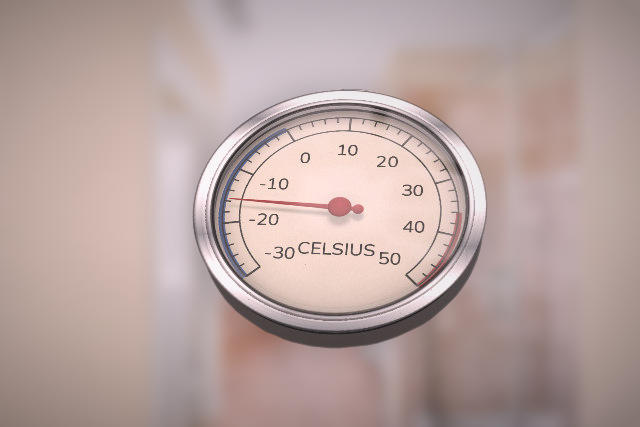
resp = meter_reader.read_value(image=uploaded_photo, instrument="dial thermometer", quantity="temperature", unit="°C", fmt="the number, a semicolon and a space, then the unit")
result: -16; °C
